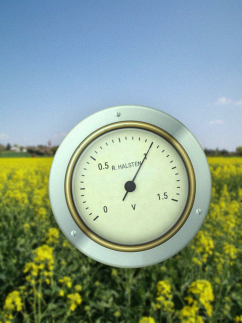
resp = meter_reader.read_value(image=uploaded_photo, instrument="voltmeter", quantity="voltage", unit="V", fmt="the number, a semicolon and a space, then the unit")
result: 1; V
